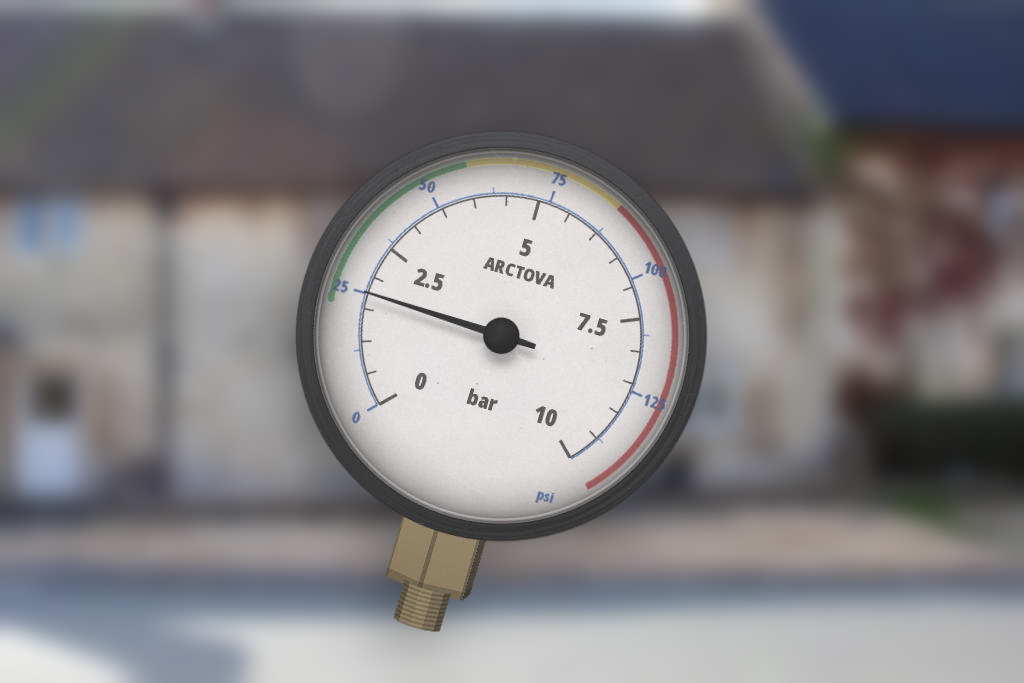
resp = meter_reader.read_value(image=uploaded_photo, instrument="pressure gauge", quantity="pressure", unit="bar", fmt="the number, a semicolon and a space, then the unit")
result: 1.75; bar
